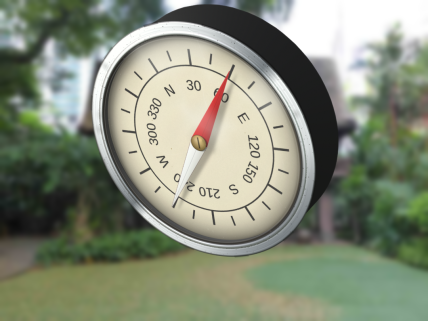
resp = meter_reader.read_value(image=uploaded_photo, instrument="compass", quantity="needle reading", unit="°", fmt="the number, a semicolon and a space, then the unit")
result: 60; °
